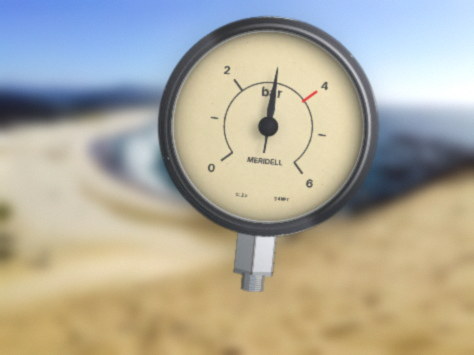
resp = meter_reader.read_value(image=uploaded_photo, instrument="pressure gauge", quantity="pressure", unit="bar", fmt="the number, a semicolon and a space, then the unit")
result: 3; bar
